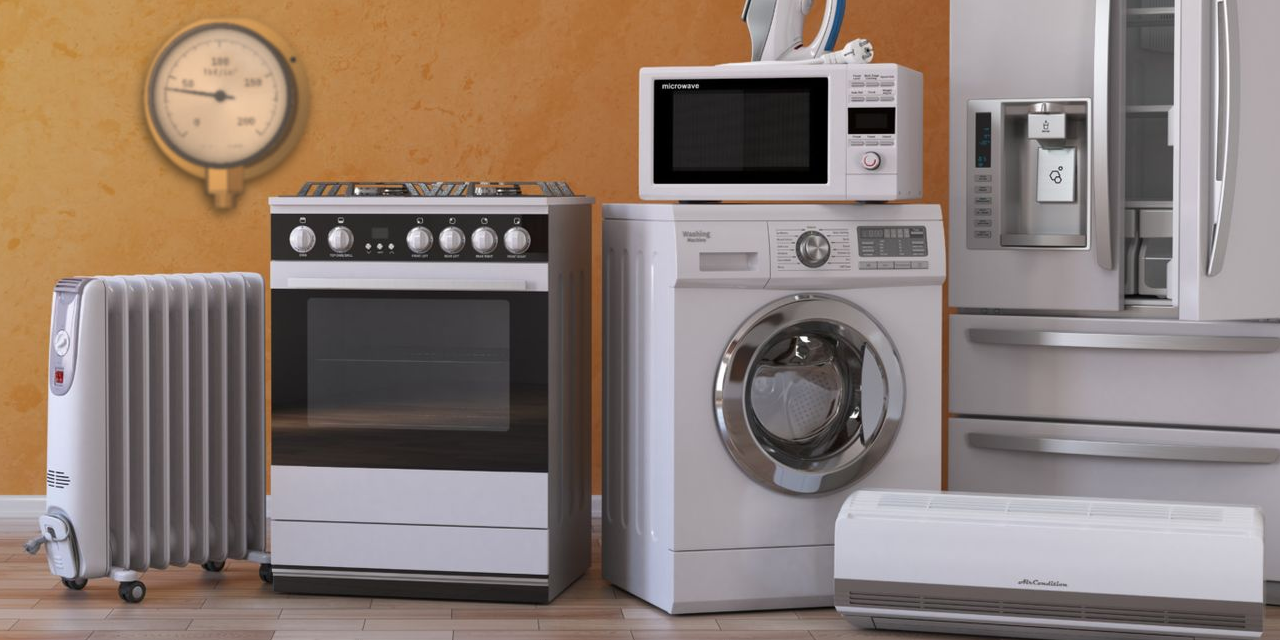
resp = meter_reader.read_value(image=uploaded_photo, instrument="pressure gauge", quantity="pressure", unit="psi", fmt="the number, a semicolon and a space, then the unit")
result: 40; psi
